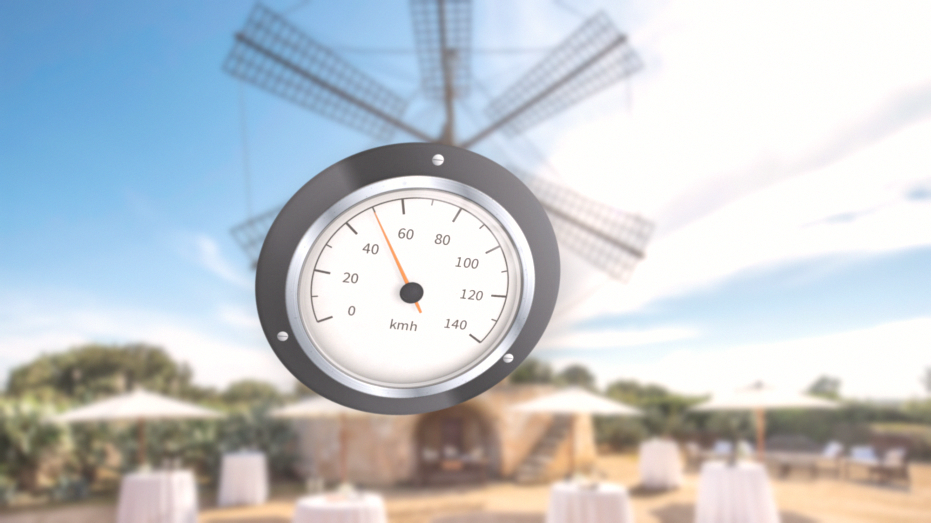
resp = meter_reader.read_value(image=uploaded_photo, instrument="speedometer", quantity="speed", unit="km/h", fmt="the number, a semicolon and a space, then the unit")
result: 50; km/h
